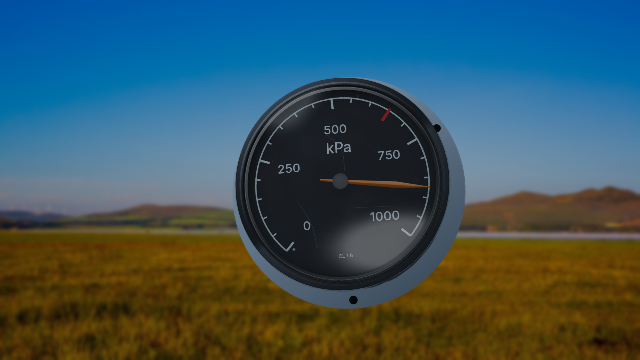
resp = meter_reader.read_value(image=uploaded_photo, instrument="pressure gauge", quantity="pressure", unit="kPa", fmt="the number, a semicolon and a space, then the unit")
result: 875; kPa
